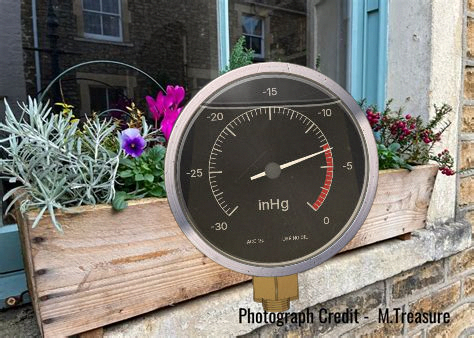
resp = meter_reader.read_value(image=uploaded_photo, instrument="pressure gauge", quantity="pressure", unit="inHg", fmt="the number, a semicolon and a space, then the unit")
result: -7; inHg
